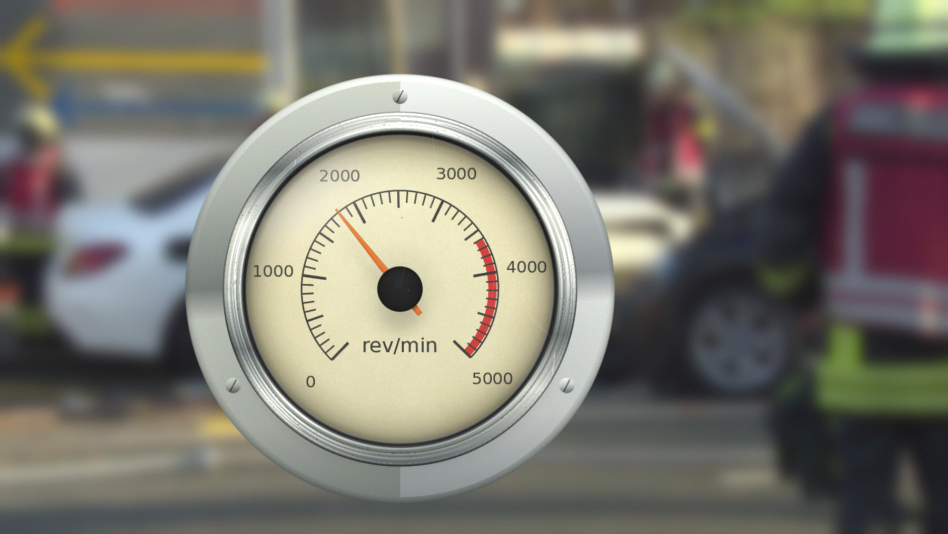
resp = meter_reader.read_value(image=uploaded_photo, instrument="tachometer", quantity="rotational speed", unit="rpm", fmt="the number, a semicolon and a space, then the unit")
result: 1800; rpm
